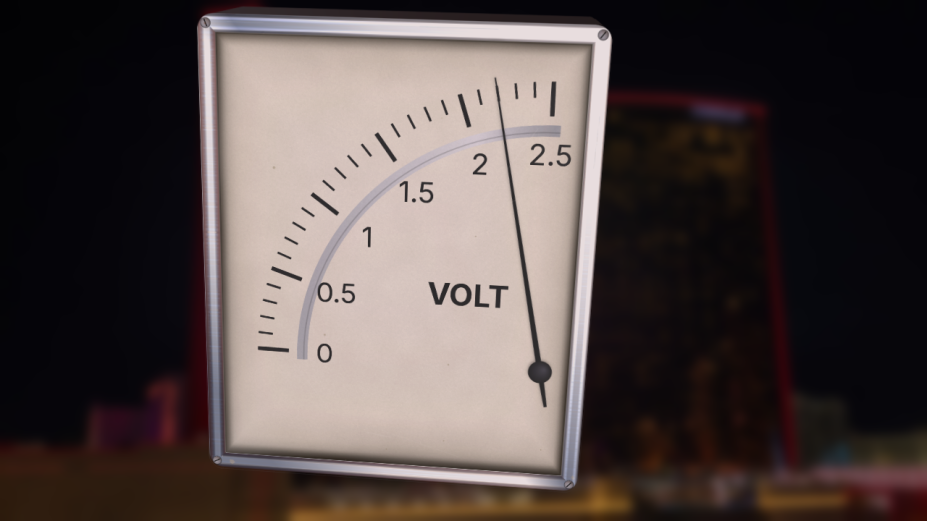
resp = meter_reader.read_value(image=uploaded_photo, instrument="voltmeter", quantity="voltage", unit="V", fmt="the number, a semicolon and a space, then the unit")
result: 2.2; V
